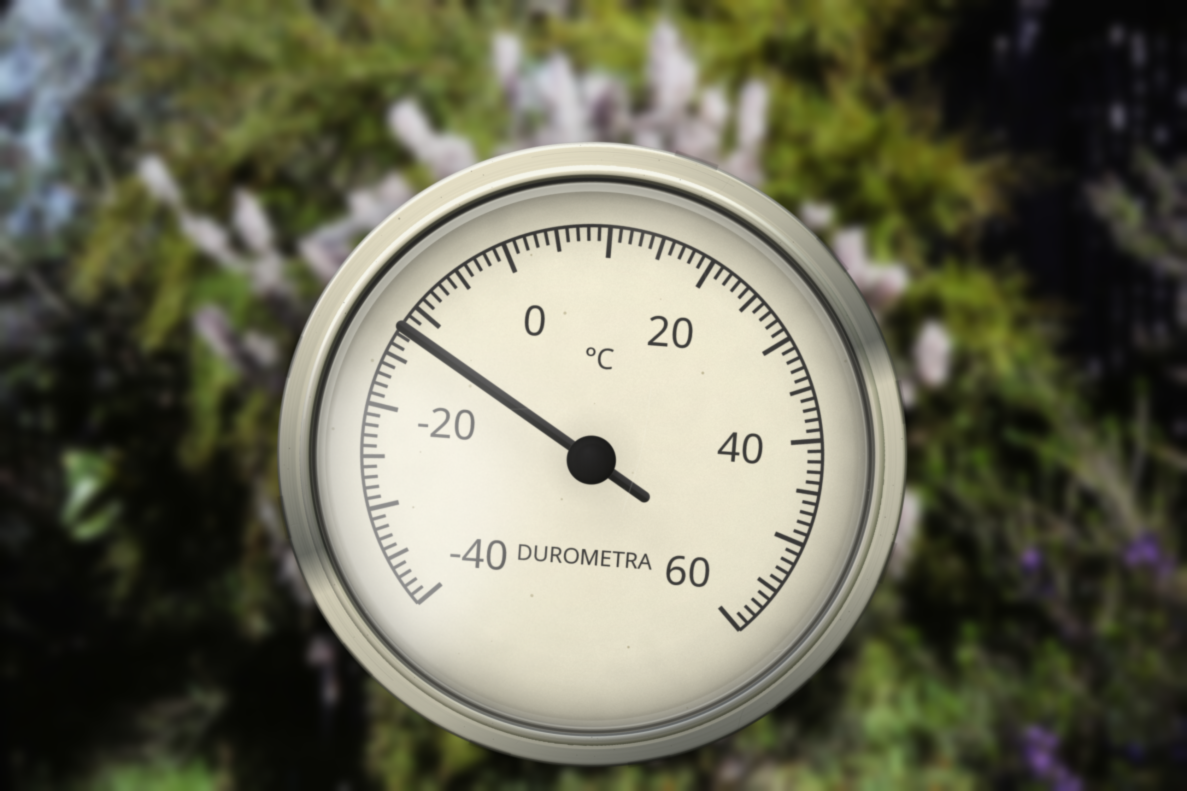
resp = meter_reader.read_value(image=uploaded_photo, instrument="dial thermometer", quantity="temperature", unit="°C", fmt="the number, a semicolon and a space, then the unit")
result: -12; °C
